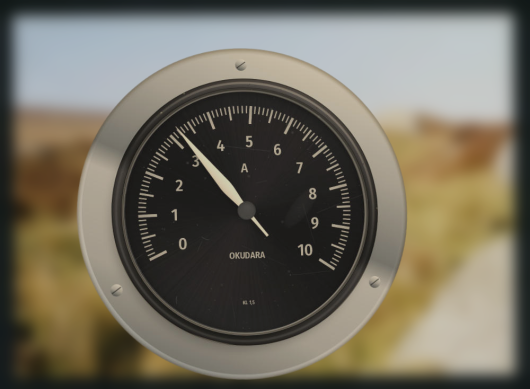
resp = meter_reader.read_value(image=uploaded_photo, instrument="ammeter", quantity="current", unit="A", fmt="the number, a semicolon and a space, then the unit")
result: 3.2; A
